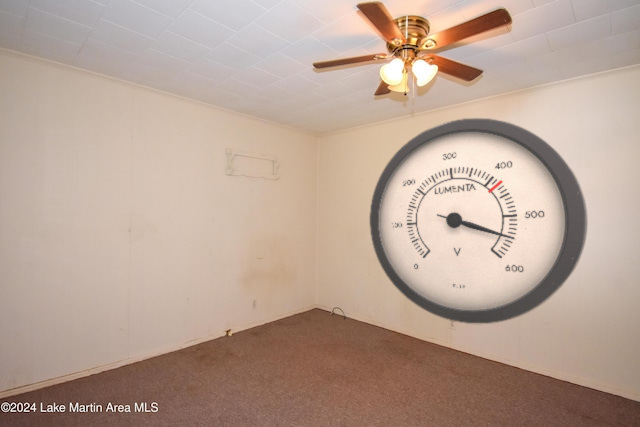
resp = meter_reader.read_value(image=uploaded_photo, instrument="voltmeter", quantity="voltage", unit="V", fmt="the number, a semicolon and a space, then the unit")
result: 550; V
